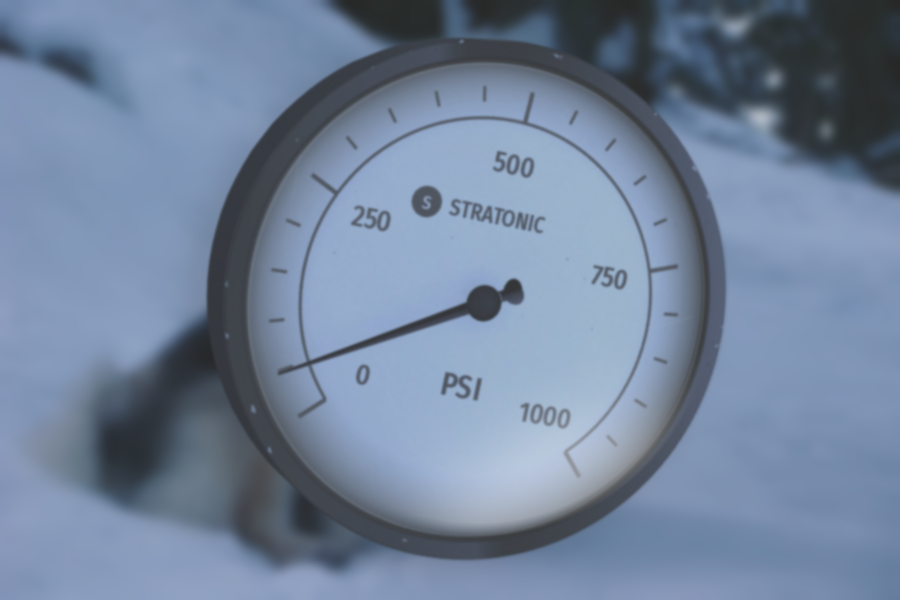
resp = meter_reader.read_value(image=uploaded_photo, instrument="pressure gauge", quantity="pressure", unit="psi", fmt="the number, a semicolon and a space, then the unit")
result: 50; psi
